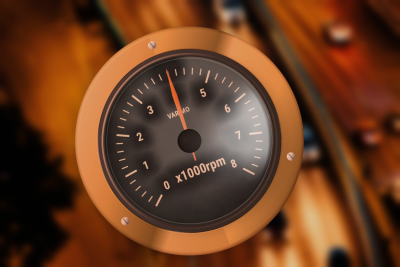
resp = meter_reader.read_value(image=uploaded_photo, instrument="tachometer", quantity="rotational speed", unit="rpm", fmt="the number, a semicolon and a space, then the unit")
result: 4000; rpm
